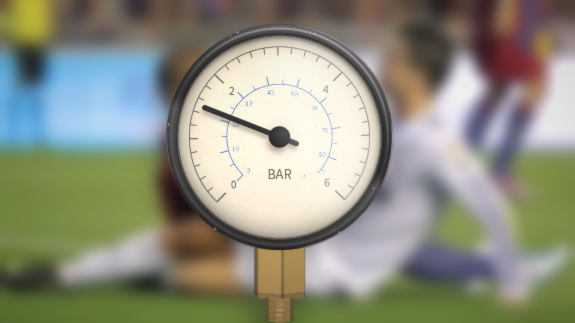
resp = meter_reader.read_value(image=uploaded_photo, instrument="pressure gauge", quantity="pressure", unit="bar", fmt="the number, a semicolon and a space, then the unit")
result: 1.5; bar
